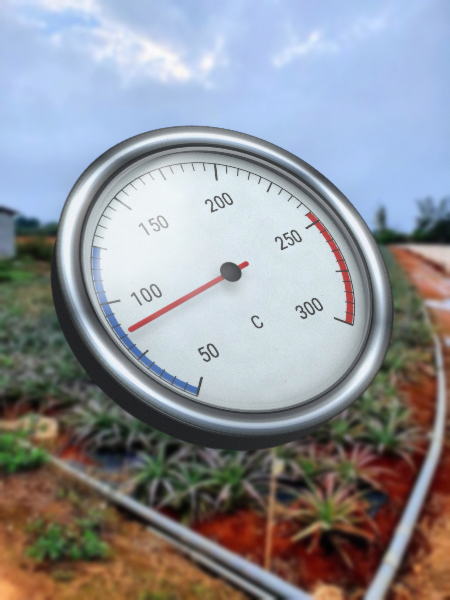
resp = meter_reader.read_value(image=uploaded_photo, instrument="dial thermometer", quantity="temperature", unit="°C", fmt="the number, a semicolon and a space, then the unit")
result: 85; °C
